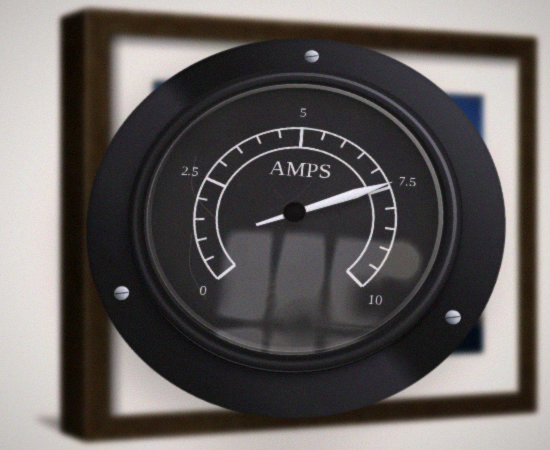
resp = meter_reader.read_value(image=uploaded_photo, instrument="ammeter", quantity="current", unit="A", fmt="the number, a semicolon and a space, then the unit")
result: 7.5; A
